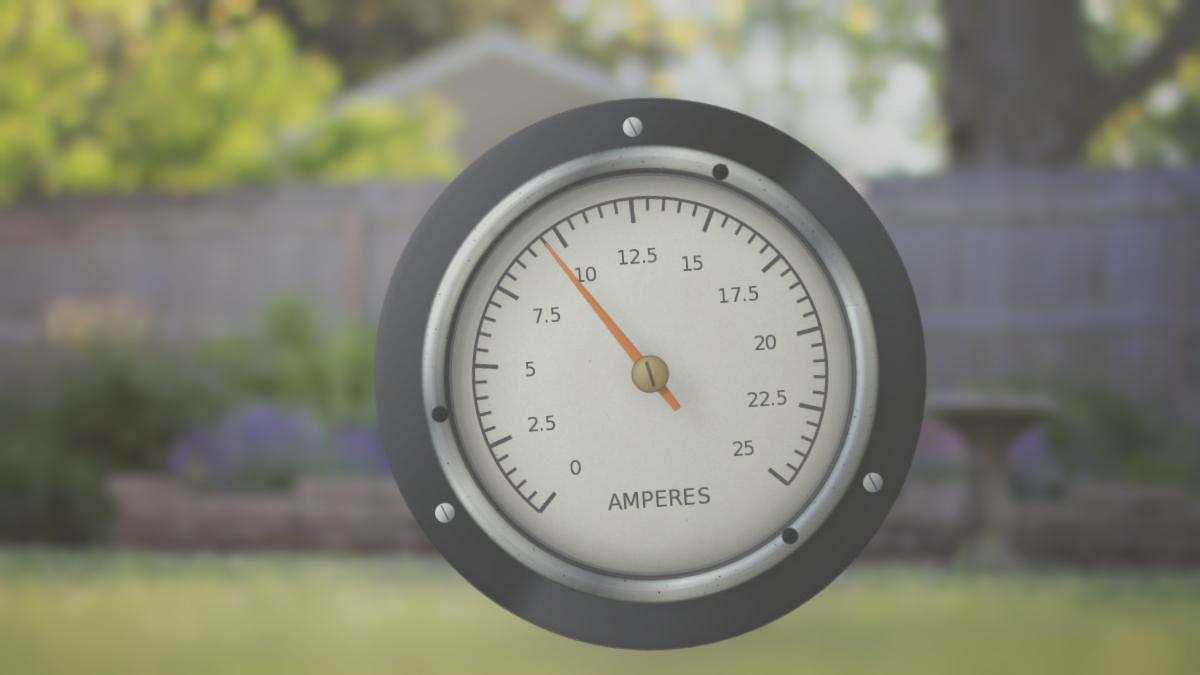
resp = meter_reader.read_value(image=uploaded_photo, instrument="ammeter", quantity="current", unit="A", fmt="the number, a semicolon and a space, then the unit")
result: 9.5; A
